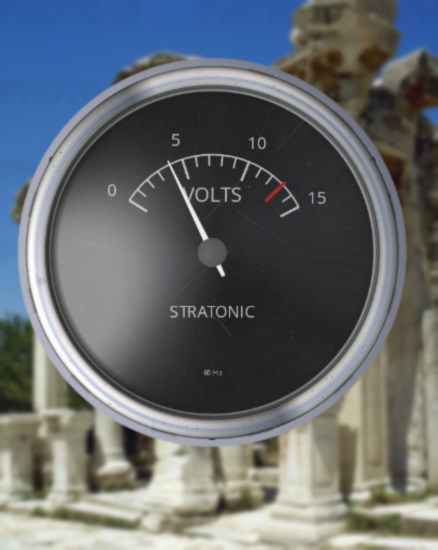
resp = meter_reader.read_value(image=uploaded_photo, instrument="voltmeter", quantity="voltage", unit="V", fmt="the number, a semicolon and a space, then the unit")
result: 4; V
